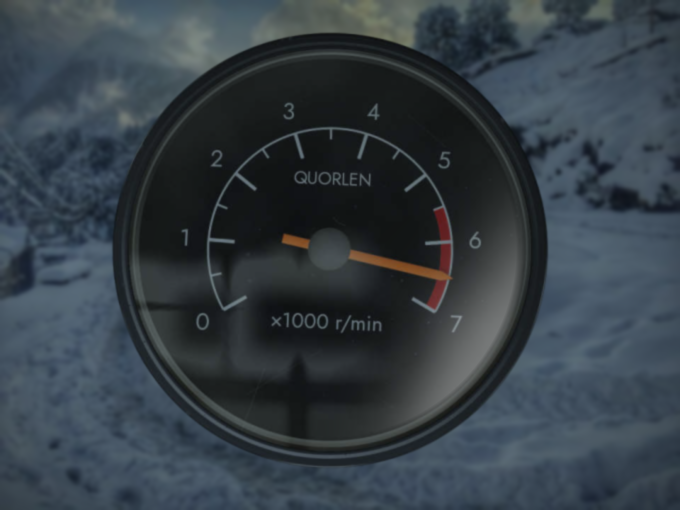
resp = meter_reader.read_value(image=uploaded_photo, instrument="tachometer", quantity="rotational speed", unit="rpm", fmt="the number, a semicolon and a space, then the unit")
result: 6500; rpm
